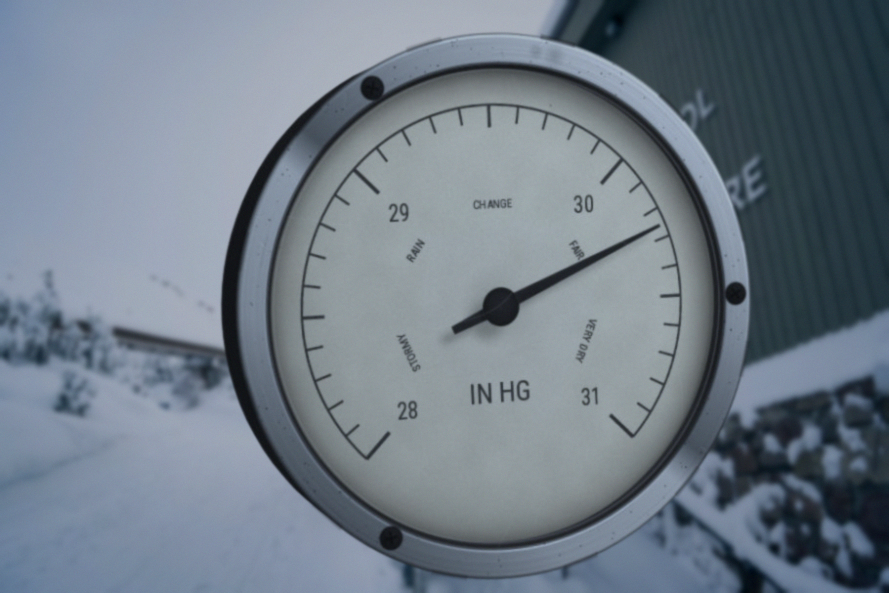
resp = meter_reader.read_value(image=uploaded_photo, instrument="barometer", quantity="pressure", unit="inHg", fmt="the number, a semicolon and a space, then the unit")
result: 30.25; inHg
